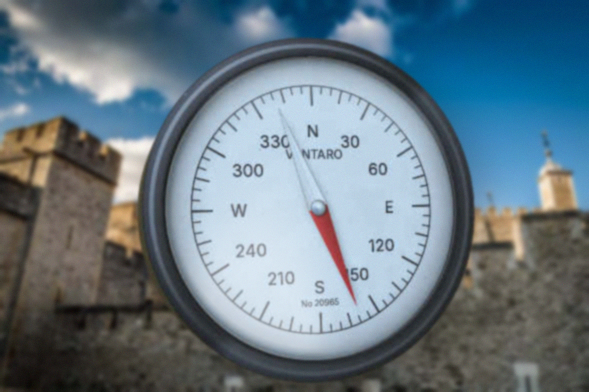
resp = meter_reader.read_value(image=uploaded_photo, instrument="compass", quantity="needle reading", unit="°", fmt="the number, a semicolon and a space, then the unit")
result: 160; °
